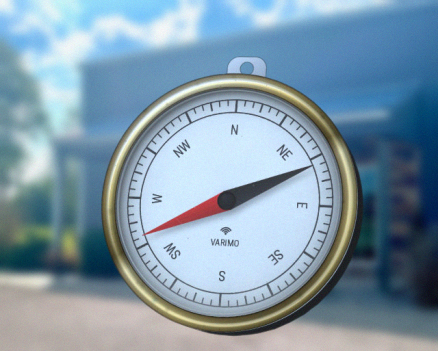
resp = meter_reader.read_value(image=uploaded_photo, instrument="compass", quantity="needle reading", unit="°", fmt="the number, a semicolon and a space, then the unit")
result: 245; °
